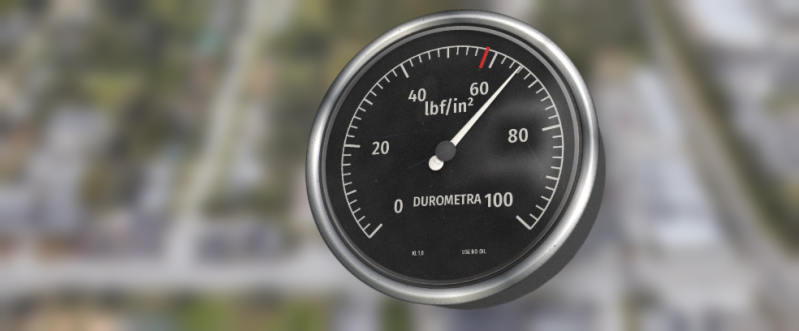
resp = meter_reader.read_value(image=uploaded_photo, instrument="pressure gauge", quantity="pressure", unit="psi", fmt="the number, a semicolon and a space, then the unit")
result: 66; psi
